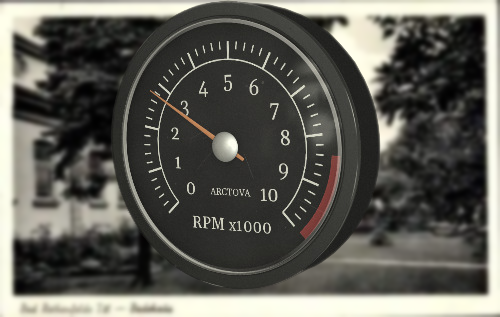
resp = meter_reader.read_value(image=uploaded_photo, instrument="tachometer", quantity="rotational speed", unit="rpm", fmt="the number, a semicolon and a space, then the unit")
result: 2800; rpm
